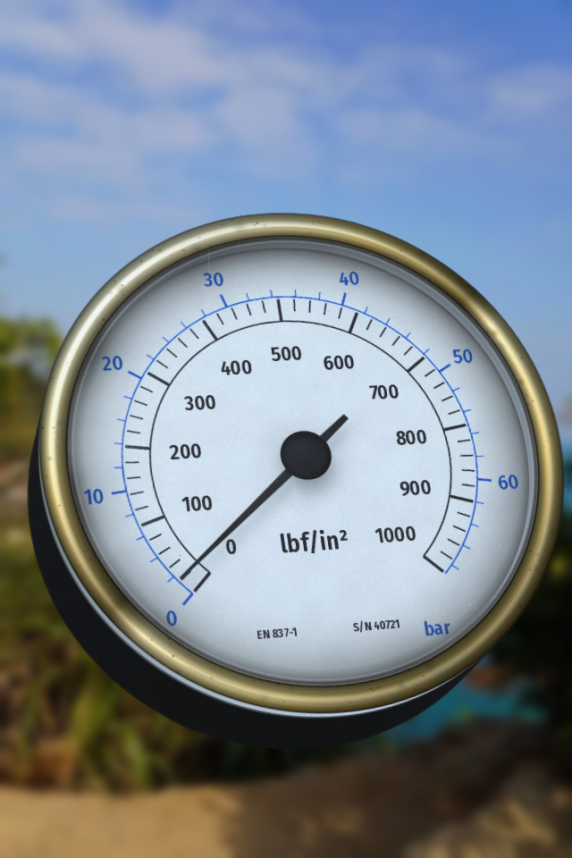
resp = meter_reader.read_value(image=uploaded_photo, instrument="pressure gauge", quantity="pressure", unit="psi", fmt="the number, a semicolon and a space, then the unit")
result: 20; psi
